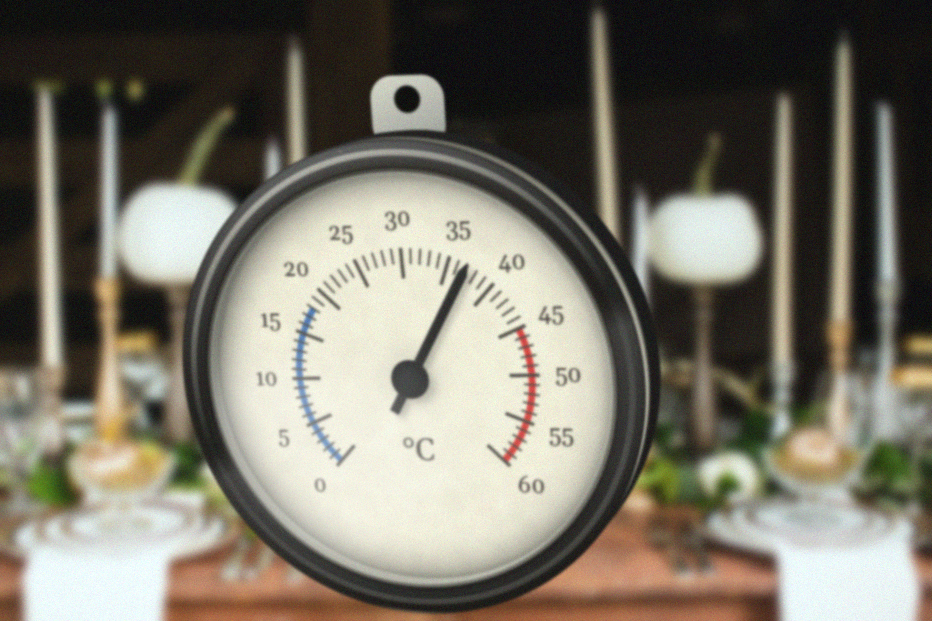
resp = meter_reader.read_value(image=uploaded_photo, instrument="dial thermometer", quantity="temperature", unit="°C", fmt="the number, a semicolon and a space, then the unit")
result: 37; °C
